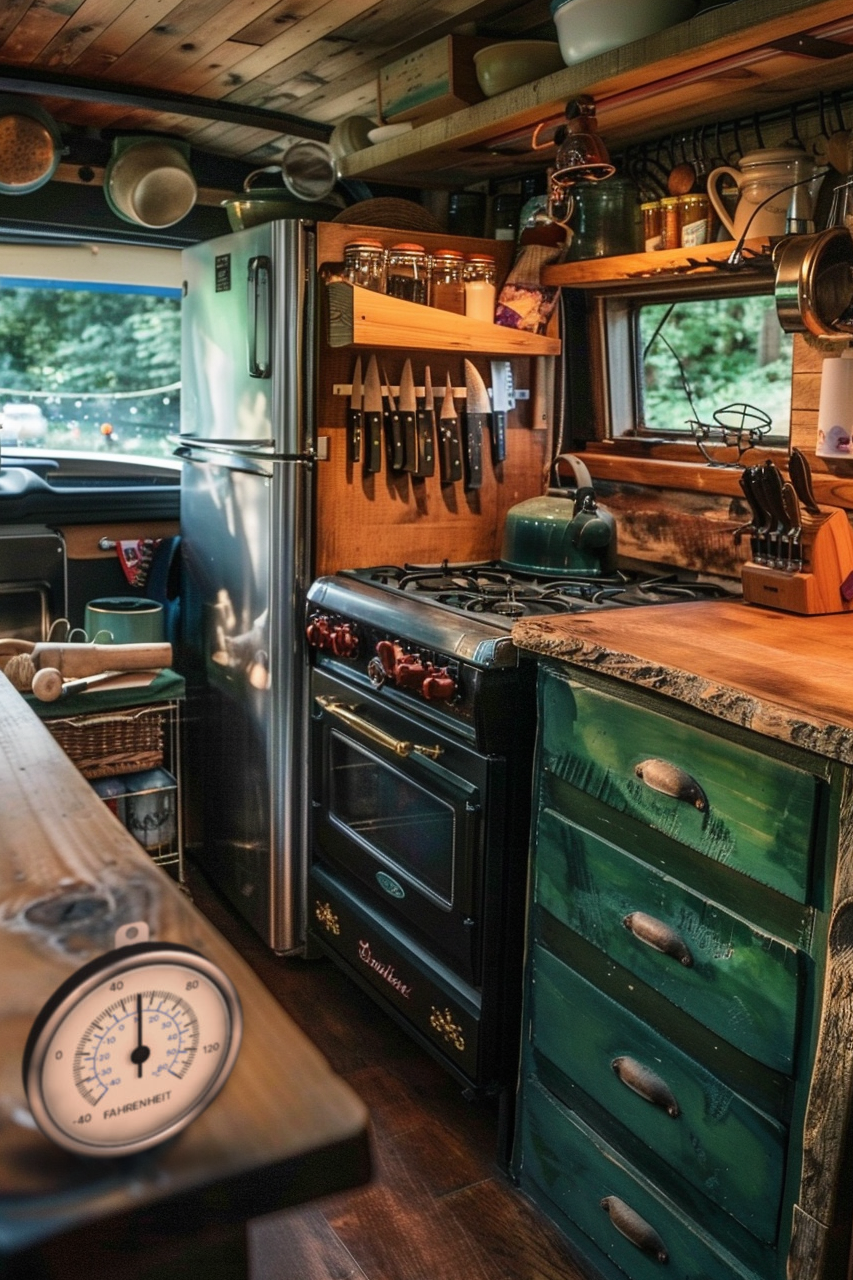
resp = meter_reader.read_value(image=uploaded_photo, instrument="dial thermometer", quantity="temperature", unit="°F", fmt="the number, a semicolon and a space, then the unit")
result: 50; °F
